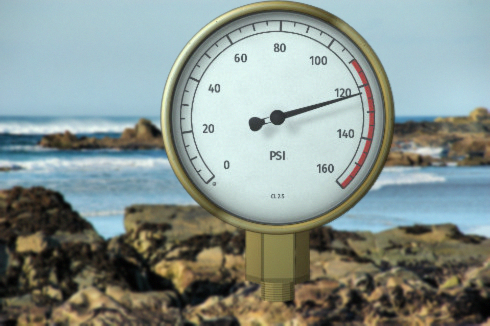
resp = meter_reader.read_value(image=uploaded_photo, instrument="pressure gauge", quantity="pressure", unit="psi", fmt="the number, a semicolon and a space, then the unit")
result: 122.5; psi
